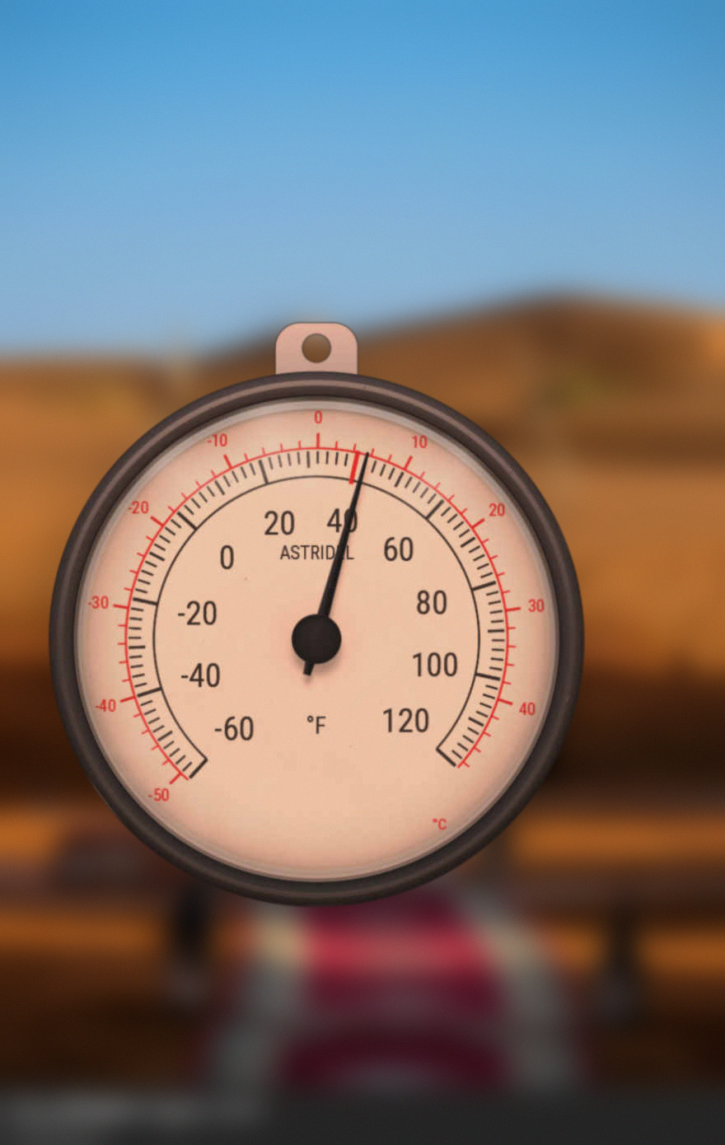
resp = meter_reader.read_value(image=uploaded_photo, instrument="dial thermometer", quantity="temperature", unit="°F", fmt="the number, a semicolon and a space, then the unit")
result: 42; °F
